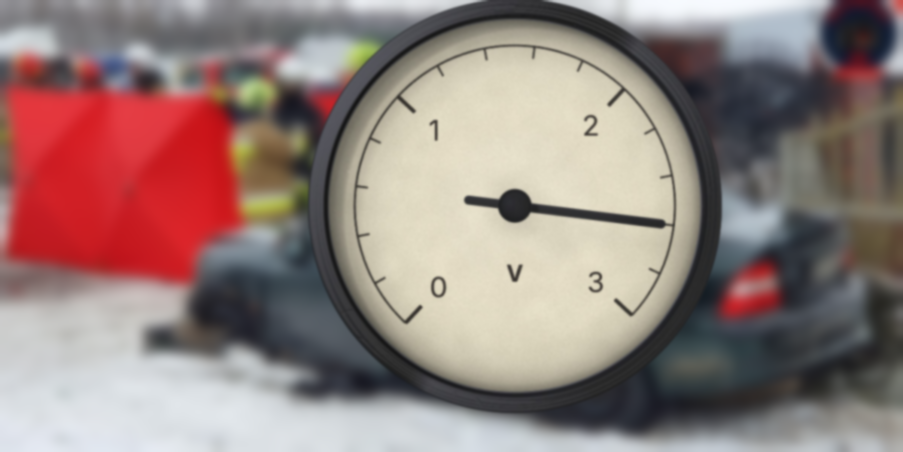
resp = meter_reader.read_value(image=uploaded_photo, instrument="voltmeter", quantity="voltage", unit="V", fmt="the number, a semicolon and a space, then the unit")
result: 2.6; V
